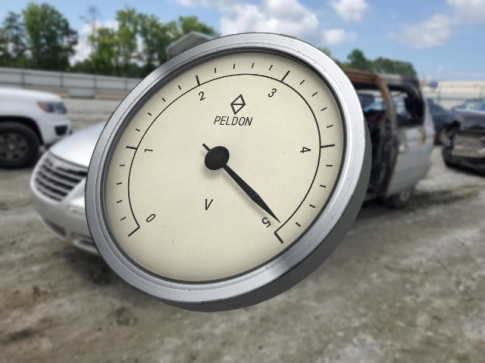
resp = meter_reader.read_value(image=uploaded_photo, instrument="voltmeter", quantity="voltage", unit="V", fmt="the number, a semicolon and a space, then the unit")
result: 4.9; V
